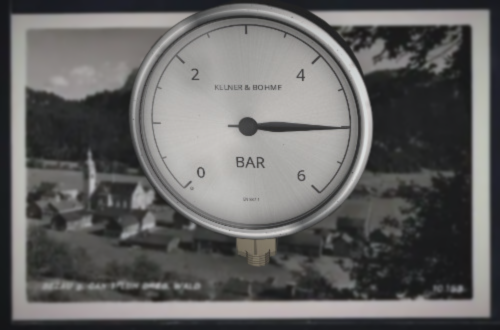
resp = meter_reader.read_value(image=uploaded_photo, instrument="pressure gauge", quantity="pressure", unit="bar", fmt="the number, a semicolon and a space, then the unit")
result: 5; bar
